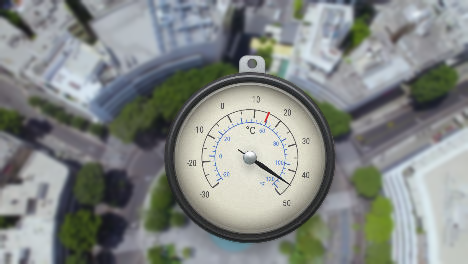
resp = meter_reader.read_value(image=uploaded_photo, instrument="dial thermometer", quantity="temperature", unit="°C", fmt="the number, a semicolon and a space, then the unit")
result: 45; °C
